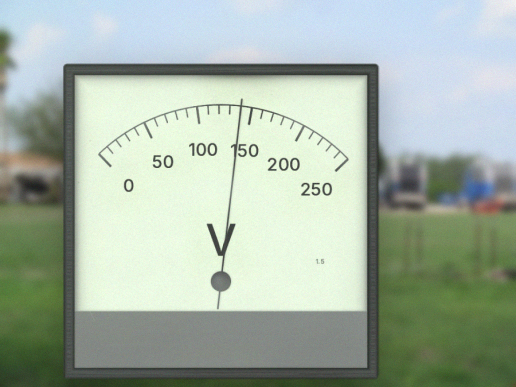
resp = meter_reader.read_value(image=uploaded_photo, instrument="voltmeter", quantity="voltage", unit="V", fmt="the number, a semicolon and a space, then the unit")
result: 140; V
